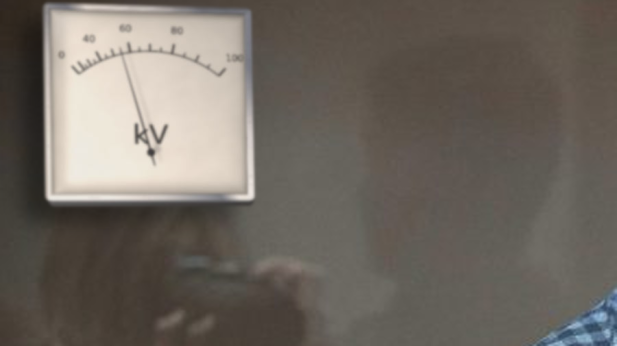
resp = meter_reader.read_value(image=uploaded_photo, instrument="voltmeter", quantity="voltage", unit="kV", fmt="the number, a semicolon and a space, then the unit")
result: 55; kV
